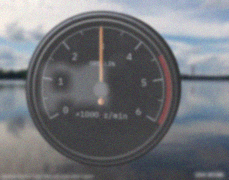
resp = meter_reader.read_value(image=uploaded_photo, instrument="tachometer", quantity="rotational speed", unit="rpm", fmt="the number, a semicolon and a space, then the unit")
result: 3000; rpm
